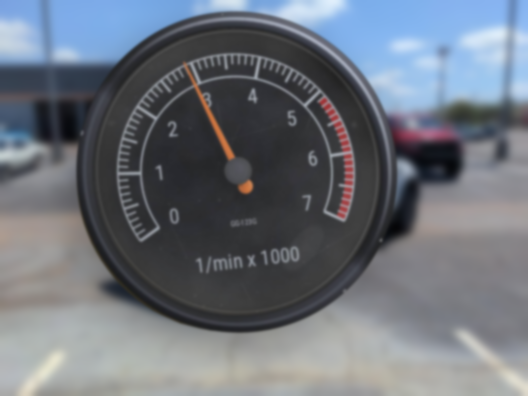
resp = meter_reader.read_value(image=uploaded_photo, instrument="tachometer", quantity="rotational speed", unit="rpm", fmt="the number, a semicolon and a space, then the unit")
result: 2900; rpm
